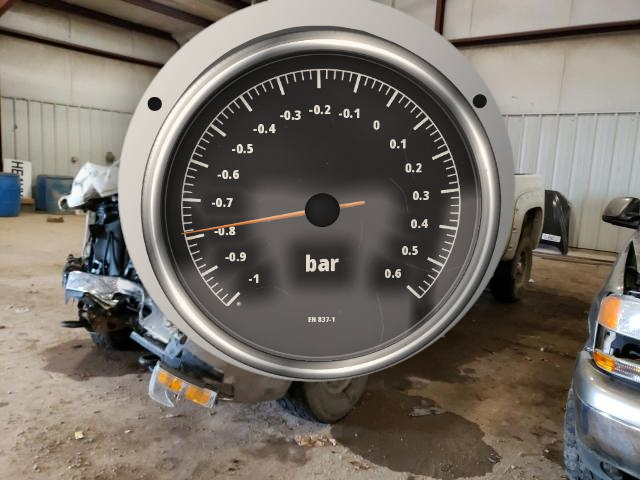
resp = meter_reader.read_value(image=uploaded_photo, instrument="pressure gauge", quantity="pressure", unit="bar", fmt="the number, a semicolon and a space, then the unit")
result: -0.78; bar
